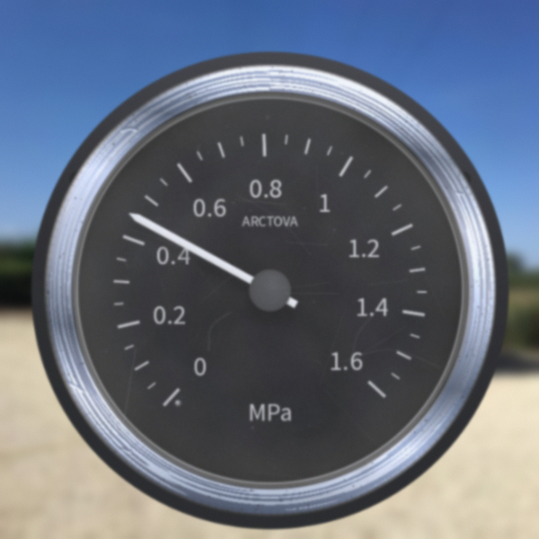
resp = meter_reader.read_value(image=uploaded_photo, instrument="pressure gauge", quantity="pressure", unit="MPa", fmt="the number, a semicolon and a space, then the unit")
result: 0.45; MPa
